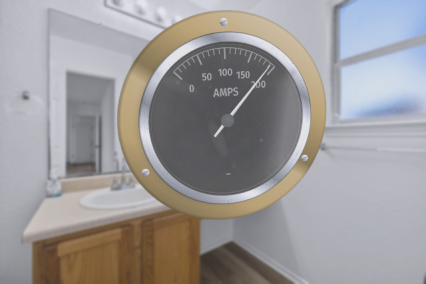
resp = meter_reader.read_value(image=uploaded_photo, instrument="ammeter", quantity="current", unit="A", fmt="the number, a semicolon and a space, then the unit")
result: 190; A
